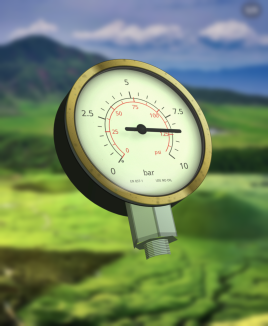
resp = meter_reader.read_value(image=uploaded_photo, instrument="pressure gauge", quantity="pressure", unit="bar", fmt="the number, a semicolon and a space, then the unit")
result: 8.5; bar
